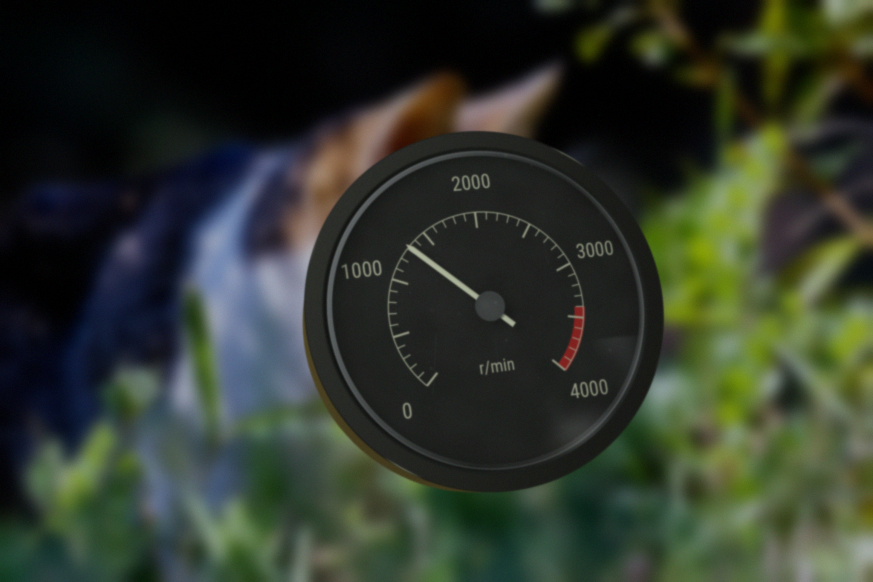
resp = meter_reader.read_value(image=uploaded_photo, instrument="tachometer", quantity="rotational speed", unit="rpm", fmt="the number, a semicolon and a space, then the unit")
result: 1300; rpm
